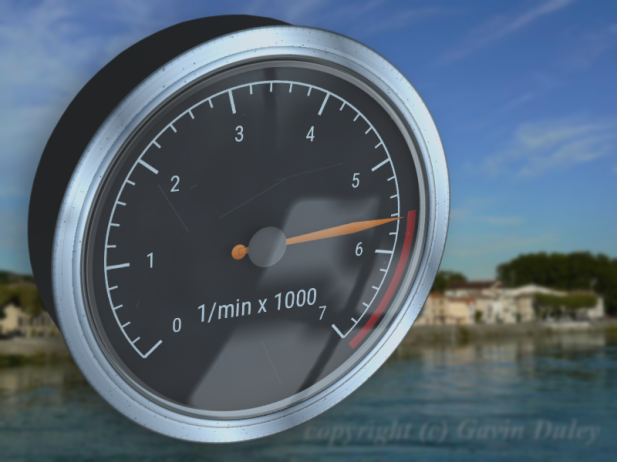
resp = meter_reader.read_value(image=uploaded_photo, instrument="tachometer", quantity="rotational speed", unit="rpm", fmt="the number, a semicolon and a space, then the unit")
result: 5600; rpm
